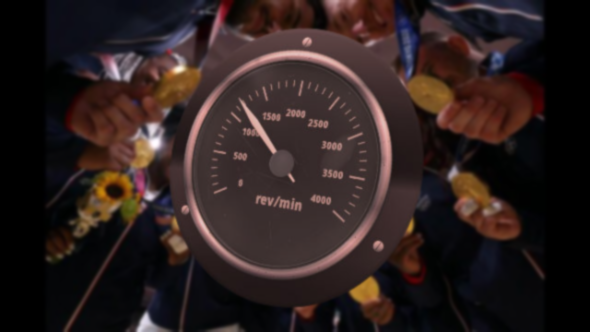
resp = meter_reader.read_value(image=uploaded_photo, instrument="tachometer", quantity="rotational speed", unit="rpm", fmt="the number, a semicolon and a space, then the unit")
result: 1200; rpm
